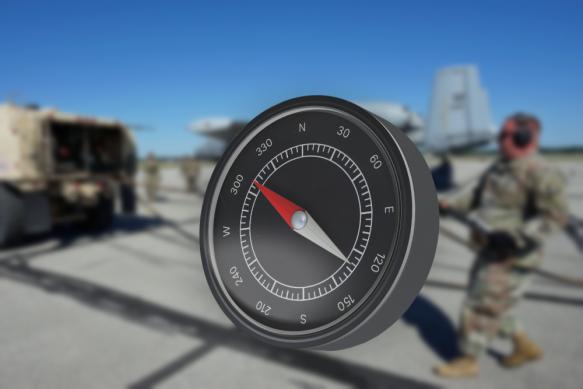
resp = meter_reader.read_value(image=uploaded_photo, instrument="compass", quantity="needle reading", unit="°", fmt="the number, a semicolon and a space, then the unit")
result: 310; °
